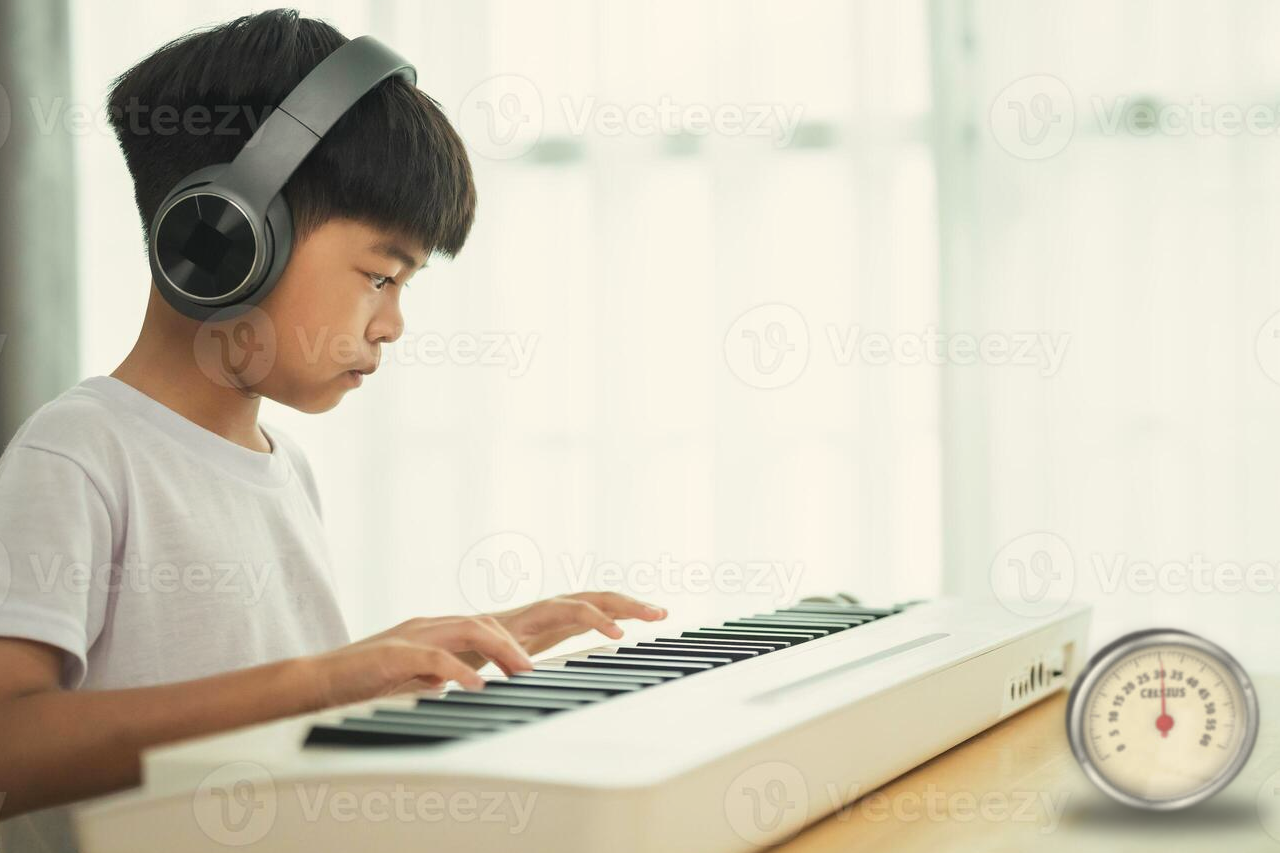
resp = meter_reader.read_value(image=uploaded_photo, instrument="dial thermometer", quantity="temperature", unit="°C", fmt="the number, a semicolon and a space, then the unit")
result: 30; °C
